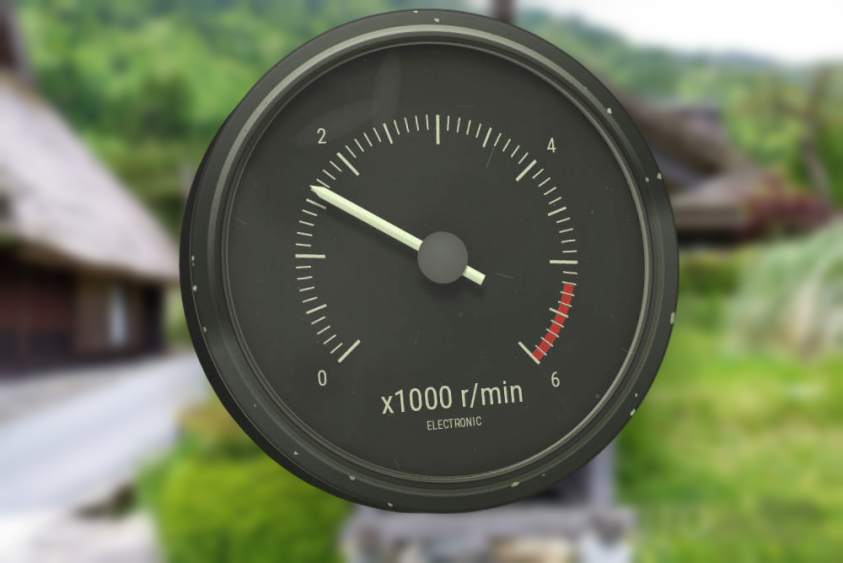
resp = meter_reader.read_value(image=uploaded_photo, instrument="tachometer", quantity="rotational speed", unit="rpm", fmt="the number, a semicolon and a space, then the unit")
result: 1600; rpm
